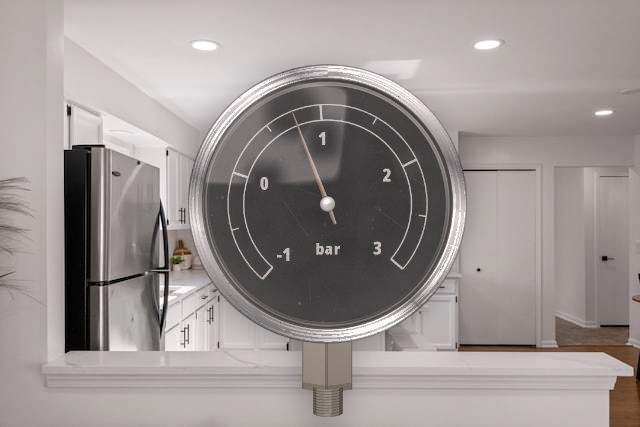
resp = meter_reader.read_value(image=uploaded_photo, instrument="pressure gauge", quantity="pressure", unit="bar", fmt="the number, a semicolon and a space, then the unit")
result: 0.75; bar
